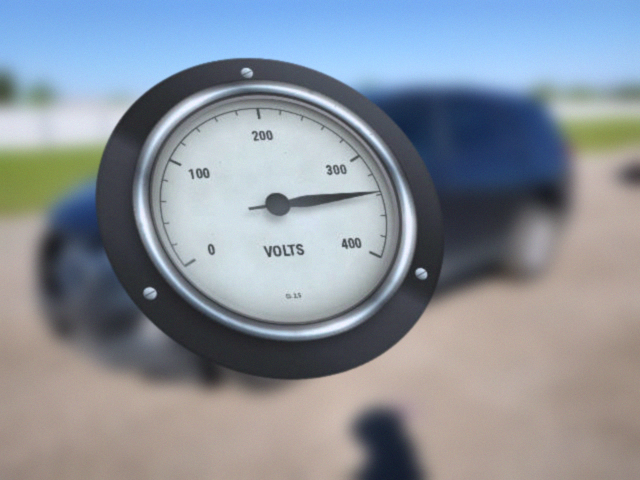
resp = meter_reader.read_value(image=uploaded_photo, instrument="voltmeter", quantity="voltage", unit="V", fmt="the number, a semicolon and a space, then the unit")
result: 340; V
